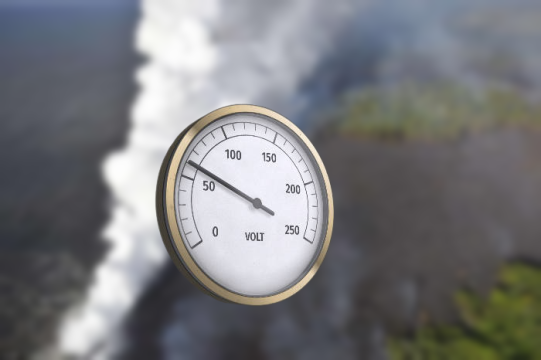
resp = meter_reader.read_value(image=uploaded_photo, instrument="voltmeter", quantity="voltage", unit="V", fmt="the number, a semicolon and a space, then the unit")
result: 60; V
